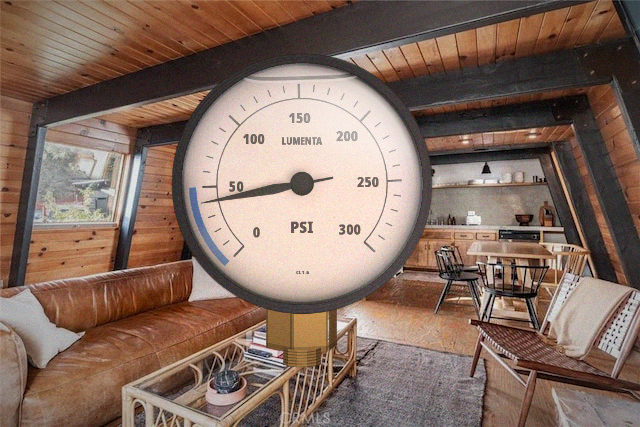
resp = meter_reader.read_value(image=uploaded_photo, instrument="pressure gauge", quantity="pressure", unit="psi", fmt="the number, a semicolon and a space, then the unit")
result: 40; psi
